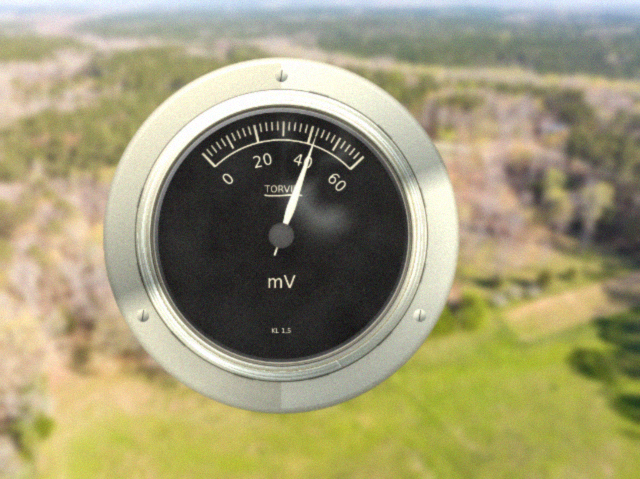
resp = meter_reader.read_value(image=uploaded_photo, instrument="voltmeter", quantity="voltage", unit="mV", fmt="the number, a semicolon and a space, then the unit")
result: 42; mV
